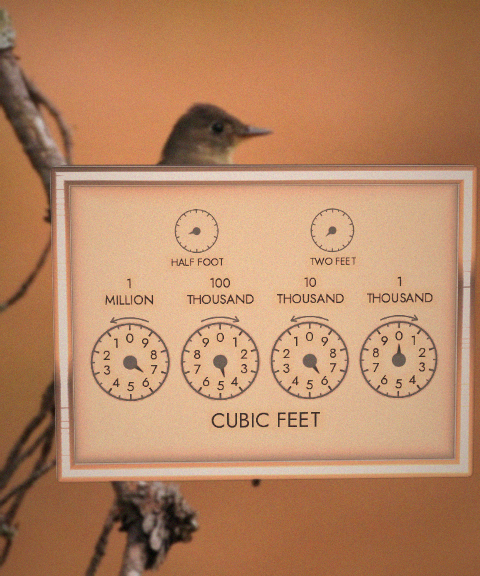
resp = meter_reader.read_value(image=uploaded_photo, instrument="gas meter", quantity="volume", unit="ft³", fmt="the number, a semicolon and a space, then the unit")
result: 646000; ft³
